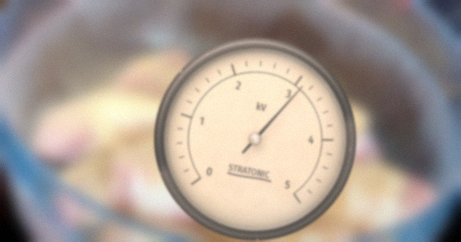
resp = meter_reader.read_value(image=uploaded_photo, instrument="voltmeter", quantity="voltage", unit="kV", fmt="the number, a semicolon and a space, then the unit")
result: 3.1; kV
